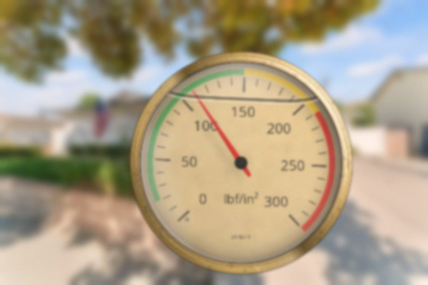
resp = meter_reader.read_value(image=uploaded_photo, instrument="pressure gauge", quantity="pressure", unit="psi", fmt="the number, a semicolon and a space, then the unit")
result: 110; psi
